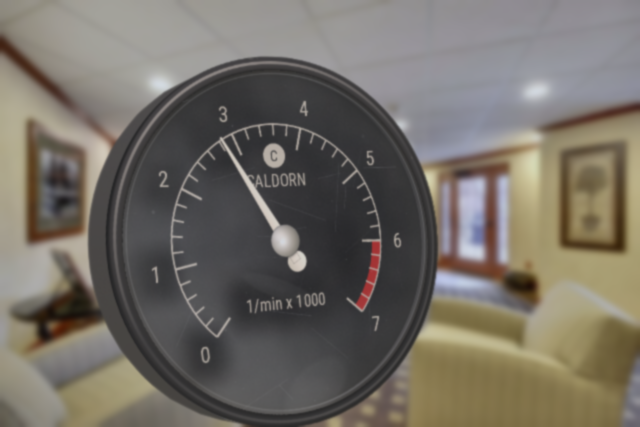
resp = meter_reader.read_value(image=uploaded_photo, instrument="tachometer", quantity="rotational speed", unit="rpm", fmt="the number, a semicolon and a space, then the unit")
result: 2800; rpm
